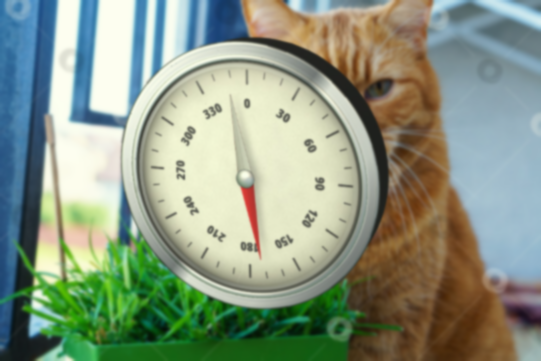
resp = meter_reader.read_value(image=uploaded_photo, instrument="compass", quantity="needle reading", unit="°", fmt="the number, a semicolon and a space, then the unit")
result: 170; °
